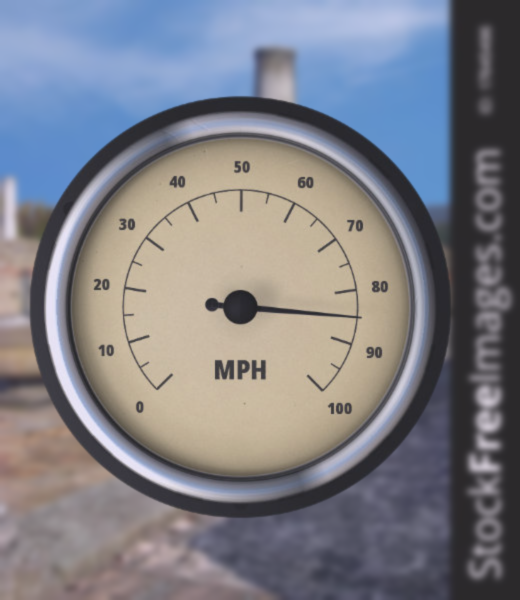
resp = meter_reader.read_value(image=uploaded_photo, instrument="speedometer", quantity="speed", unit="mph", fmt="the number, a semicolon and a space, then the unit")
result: 85; mph
